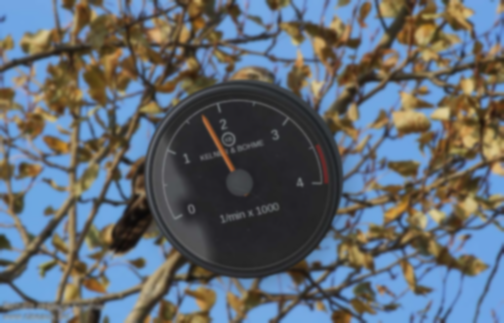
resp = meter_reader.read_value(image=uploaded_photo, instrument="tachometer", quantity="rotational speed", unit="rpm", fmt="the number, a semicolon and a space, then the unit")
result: 1750; rpm
